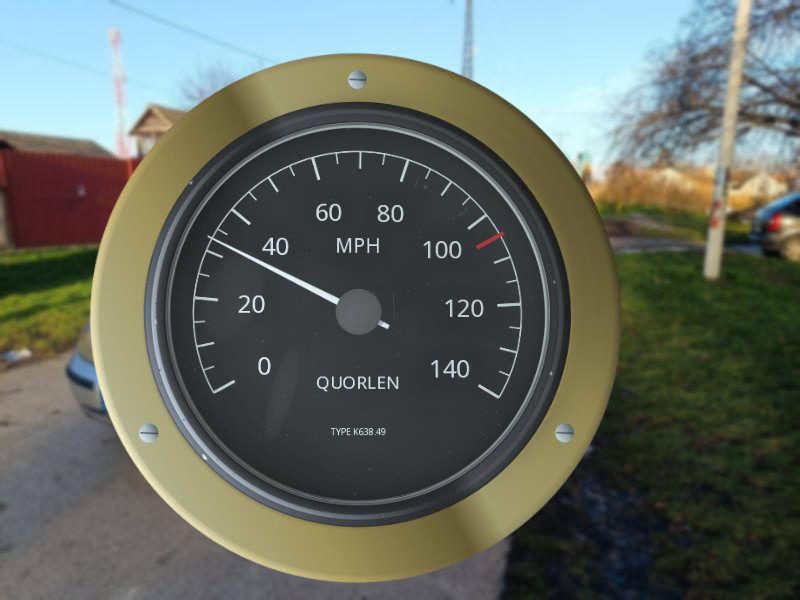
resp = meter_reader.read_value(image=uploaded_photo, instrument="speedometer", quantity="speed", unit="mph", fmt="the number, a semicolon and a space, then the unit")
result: 32.5; mph
